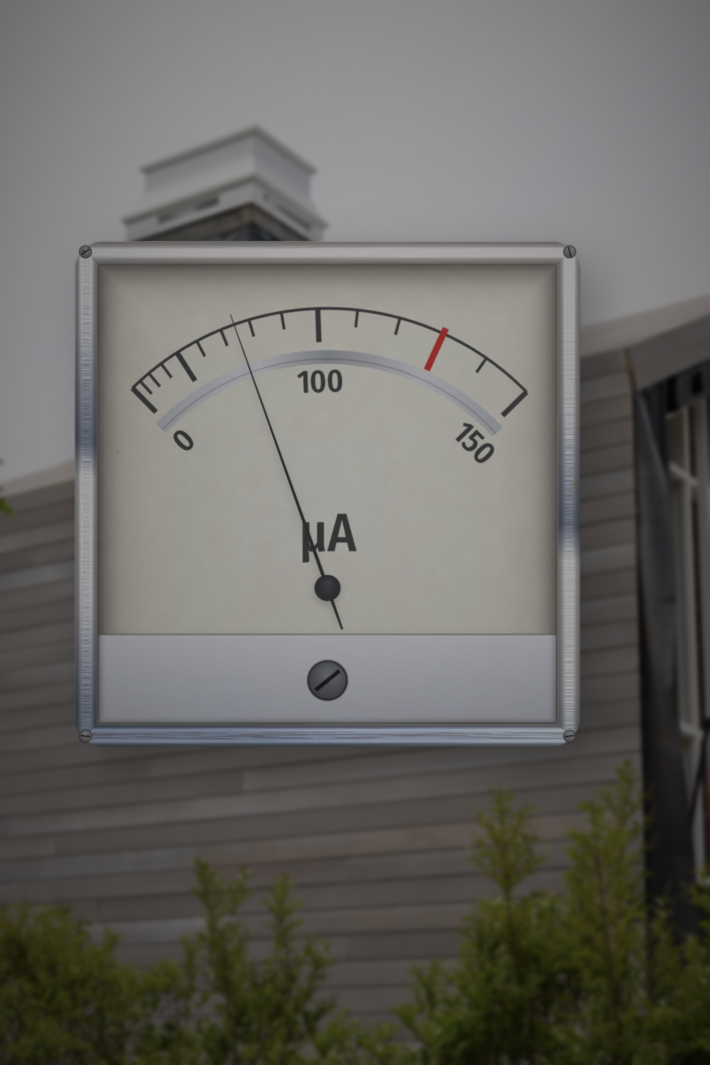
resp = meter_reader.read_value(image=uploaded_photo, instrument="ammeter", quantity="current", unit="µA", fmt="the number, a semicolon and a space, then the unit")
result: 75; µA
